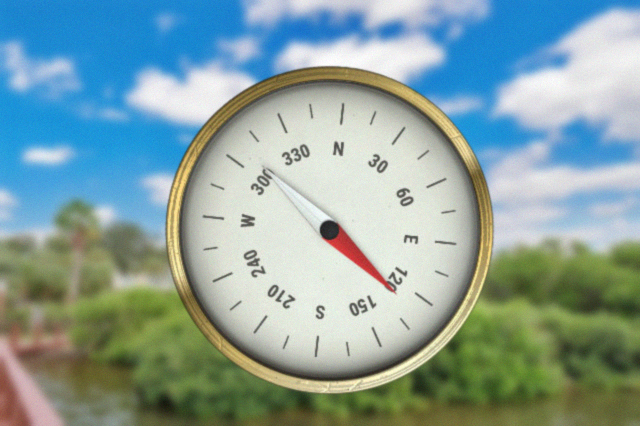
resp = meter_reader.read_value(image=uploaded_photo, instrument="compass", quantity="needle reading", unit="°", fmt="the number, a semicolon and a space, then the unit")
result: 127.5; °
